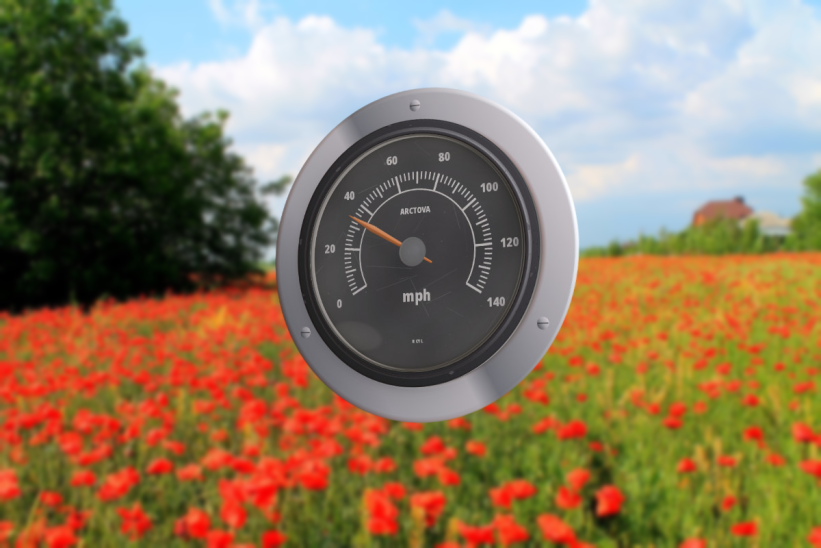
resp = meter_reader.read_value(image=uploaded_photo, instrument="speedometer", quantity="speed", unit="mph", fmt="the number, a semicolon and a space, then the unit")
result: 34; mph
